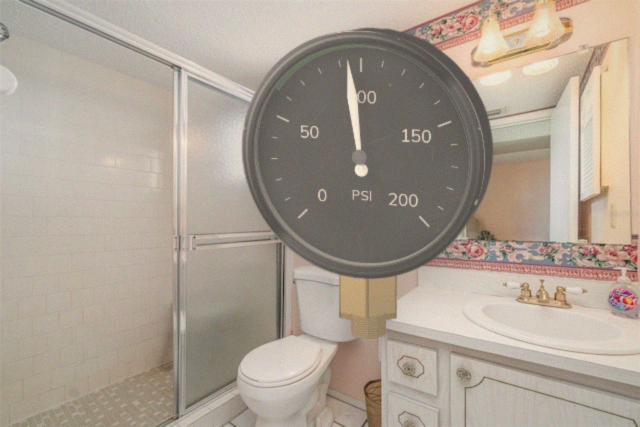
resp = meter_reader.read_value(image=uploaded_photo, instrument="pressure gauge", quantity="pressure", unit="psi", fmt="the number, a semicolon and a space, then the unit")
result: 95; psi
